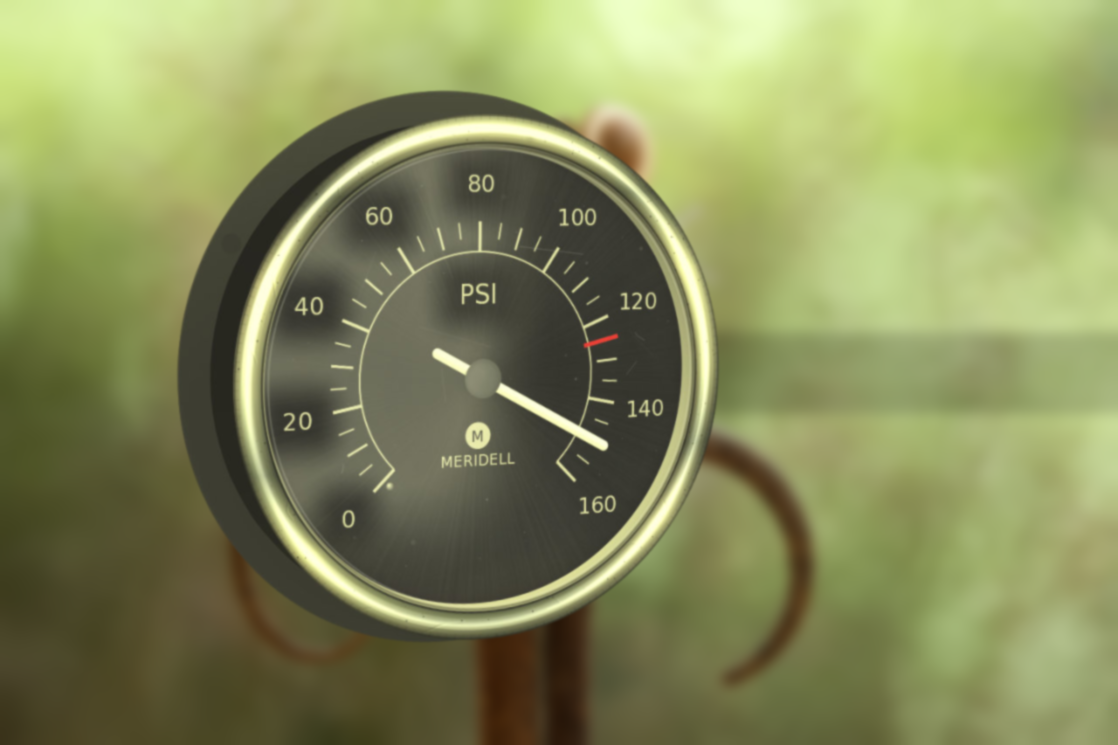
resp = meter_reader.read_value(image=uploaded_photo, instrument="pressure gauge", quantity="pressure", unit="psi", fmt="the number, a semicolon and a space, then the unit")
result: 150; psi
